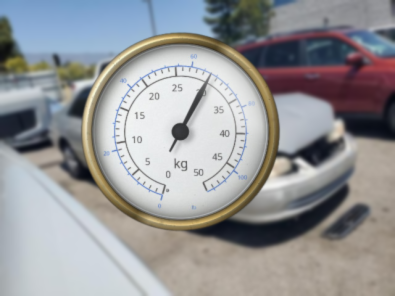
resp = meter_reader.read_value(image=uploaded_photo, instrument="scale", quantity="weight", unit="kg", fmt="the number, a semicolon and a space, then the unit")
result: 30; kg
